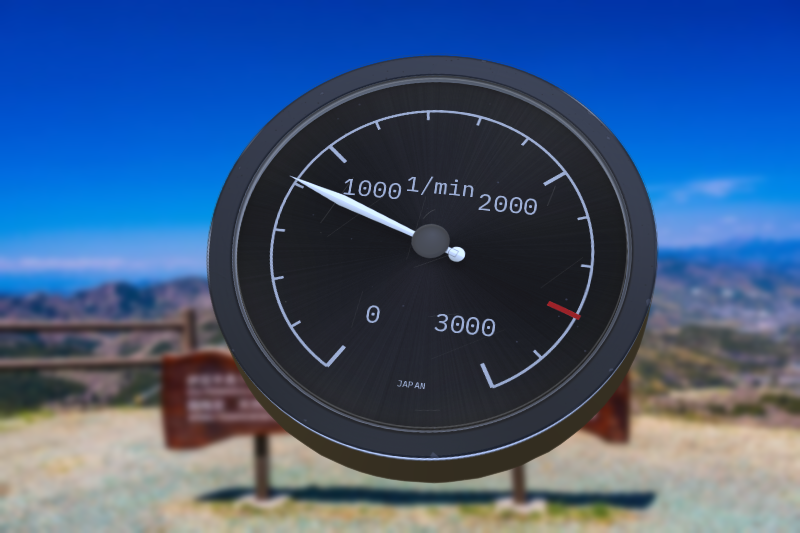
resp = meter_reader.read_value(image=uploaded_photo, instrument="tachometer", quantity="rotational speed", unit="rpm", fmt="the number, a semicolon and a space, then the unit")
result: 800; rpm
